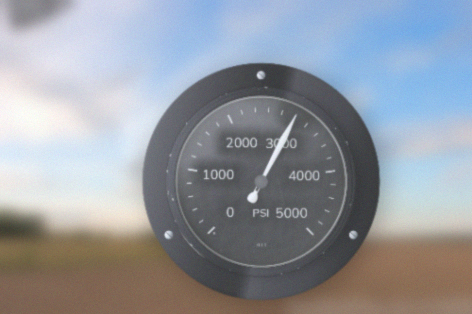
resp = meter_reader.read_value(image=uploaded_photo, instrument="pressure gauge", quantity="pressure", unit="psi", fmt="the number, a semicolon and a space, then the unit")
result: 3000; psi
